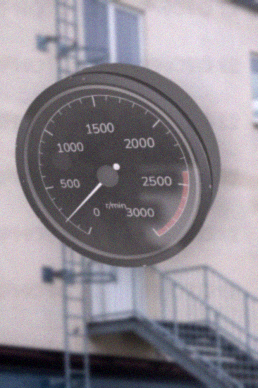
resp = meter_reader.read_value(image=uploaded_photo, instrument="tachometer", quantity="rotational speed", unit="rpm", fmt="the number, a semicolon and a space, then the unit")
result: 200; rpm
